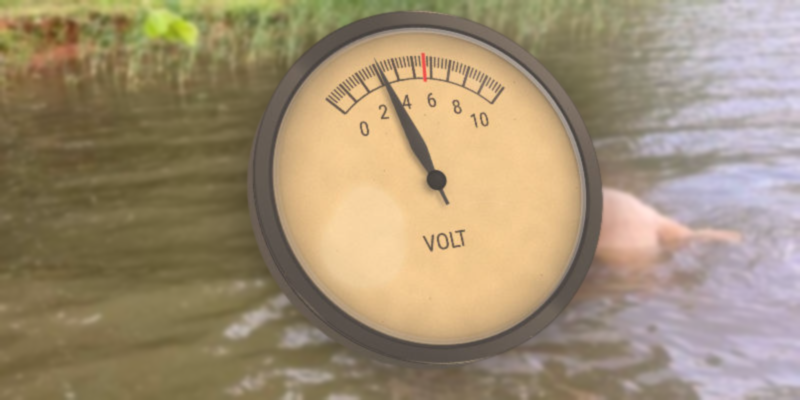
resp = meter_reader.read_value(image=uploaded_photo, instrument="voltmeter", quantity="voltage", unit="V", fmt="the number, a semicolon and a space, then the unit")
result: 3; V
